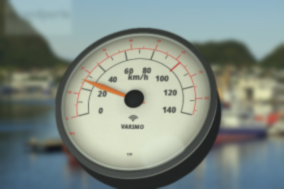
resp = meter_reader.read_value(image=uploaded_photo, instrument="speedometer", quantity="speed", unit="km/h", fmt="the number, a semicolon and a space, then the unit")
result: 25; km/h
